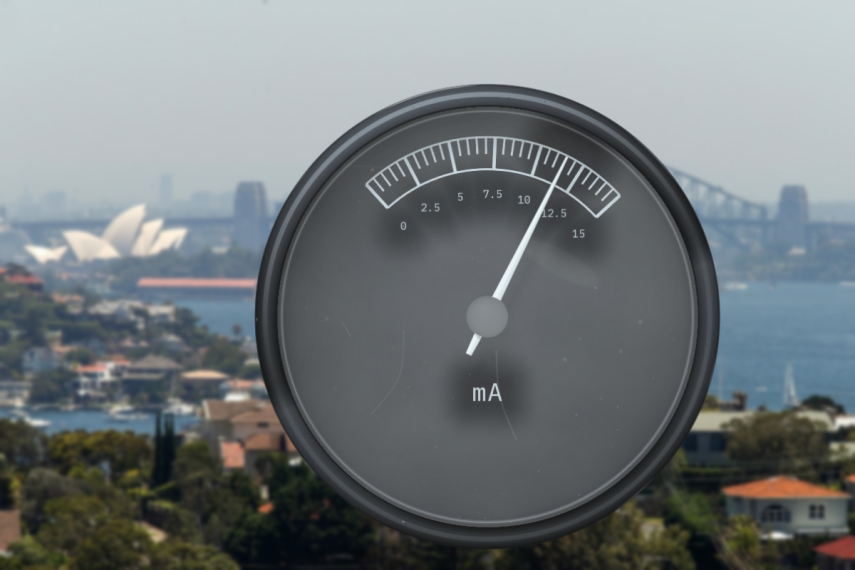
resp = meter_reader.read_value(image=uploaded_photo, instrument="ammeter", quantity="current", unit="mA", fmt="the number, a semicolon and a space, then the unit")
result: 11.5; mA
